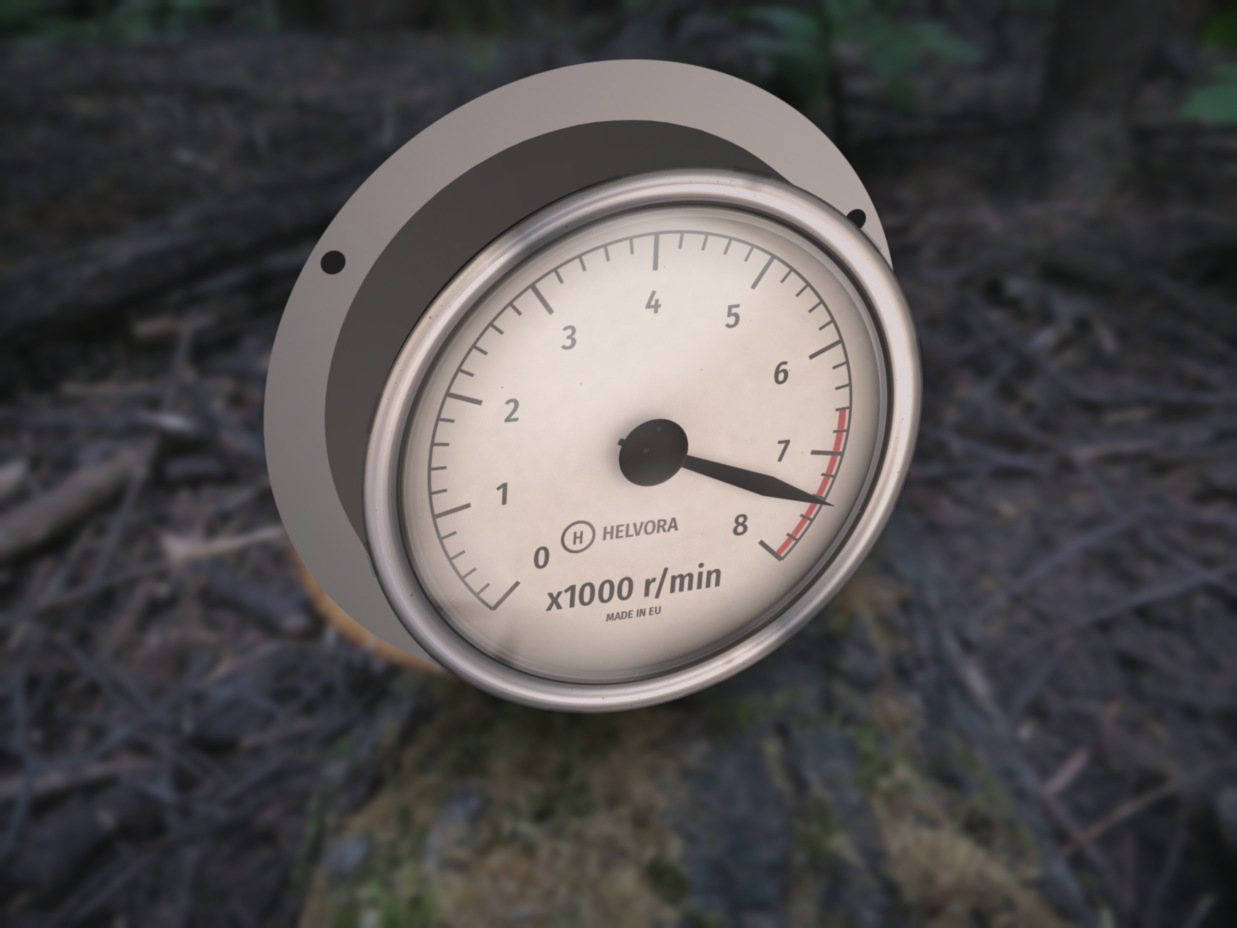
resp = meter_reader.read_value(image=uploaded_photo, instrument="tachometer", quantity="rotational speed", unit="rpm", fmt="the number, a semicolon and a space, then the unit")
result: 7400; rpm
